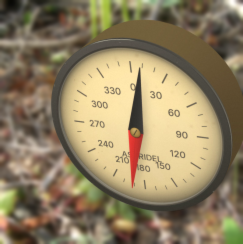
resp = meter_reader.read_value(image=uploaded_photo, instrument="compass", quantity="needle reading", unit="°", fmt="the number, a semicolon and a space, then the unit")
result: 190; °
